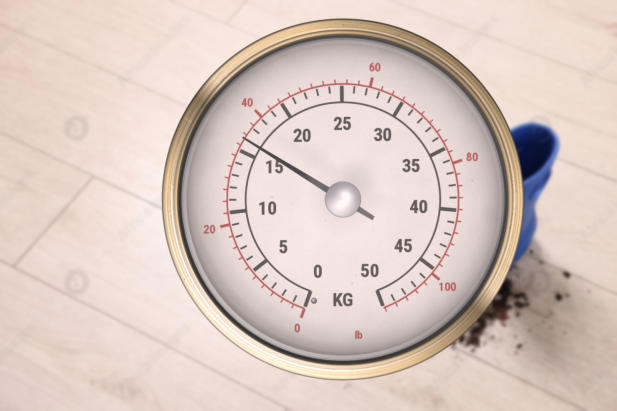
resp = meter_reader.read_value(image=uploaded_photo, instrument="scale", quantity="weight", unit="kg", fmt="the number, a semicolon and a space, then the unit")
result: 16; kg
